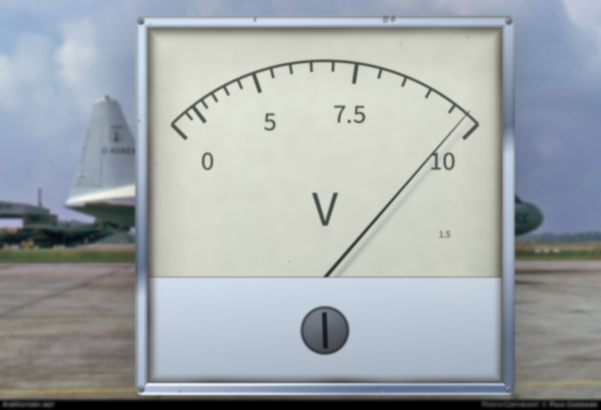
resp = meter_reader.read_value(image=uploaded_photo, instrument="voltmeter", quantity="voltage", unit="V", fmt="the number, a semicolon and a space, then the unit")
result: 9.75; V
